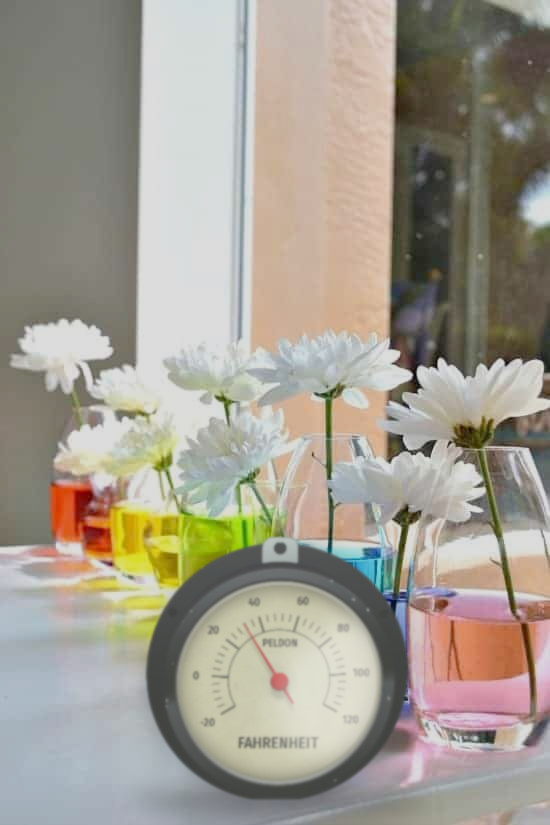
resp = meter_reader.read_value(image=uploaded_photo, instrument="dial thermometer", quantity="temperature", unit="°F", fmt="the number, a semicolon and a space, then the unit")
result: 32; °F
